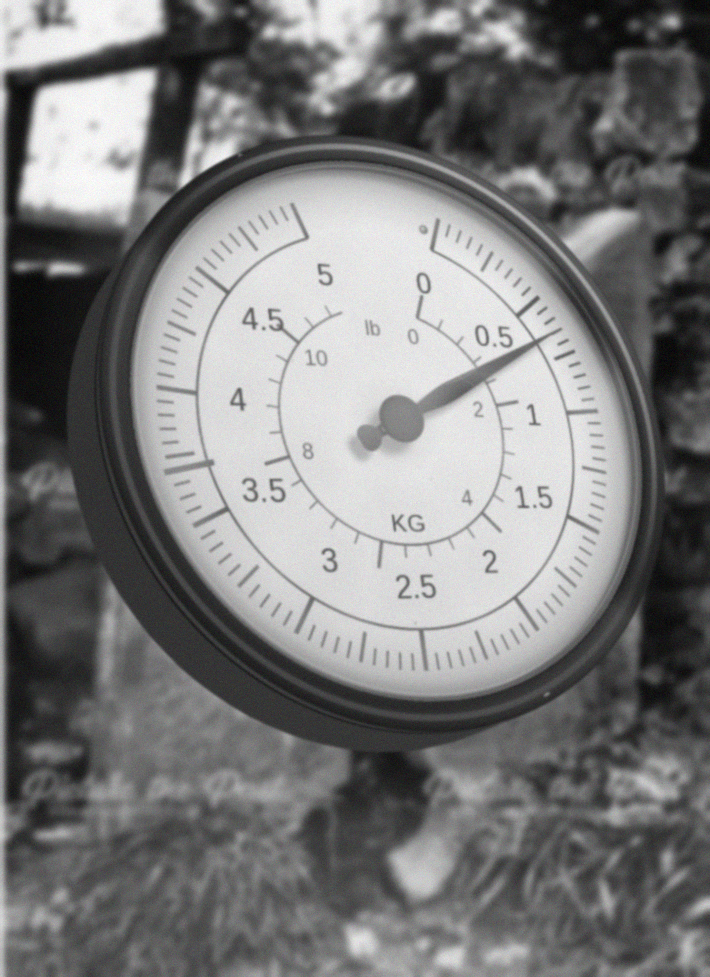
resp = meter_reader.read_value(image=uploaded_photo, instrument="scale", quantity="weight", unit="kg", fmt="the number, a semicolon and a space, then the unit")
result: 0.65; kg
